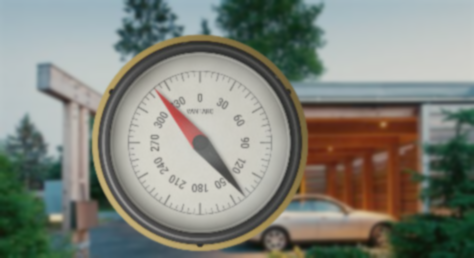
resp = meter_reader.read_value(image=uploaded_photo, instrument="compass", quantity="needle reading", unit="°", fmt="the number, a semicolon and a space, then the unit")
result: 320; °
